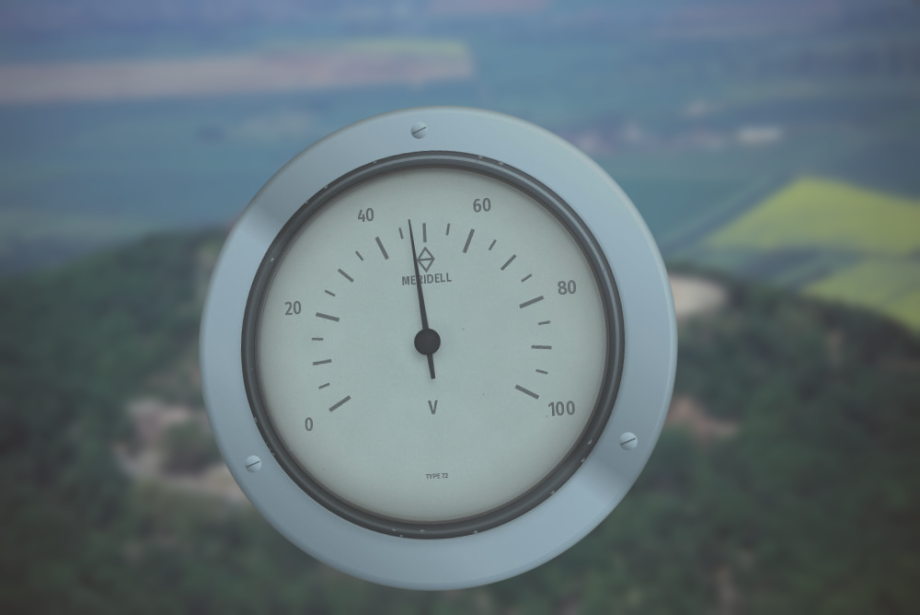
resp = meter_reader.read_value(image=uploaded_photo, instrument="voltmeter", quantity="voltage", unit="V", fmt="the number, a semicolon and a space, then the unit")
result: 47.5; V
